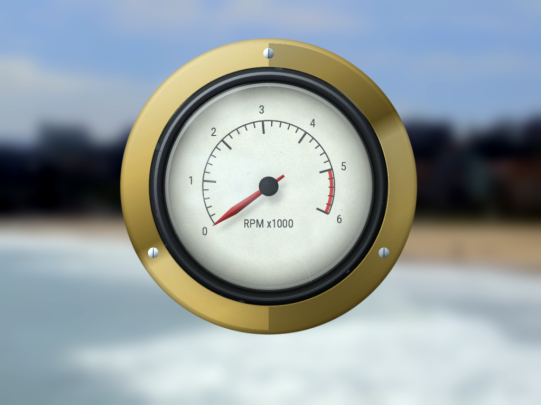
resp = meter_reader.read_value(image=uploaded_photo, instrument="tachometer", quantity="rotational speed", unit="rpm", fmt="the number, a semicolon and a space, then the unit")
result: 0; rpm
